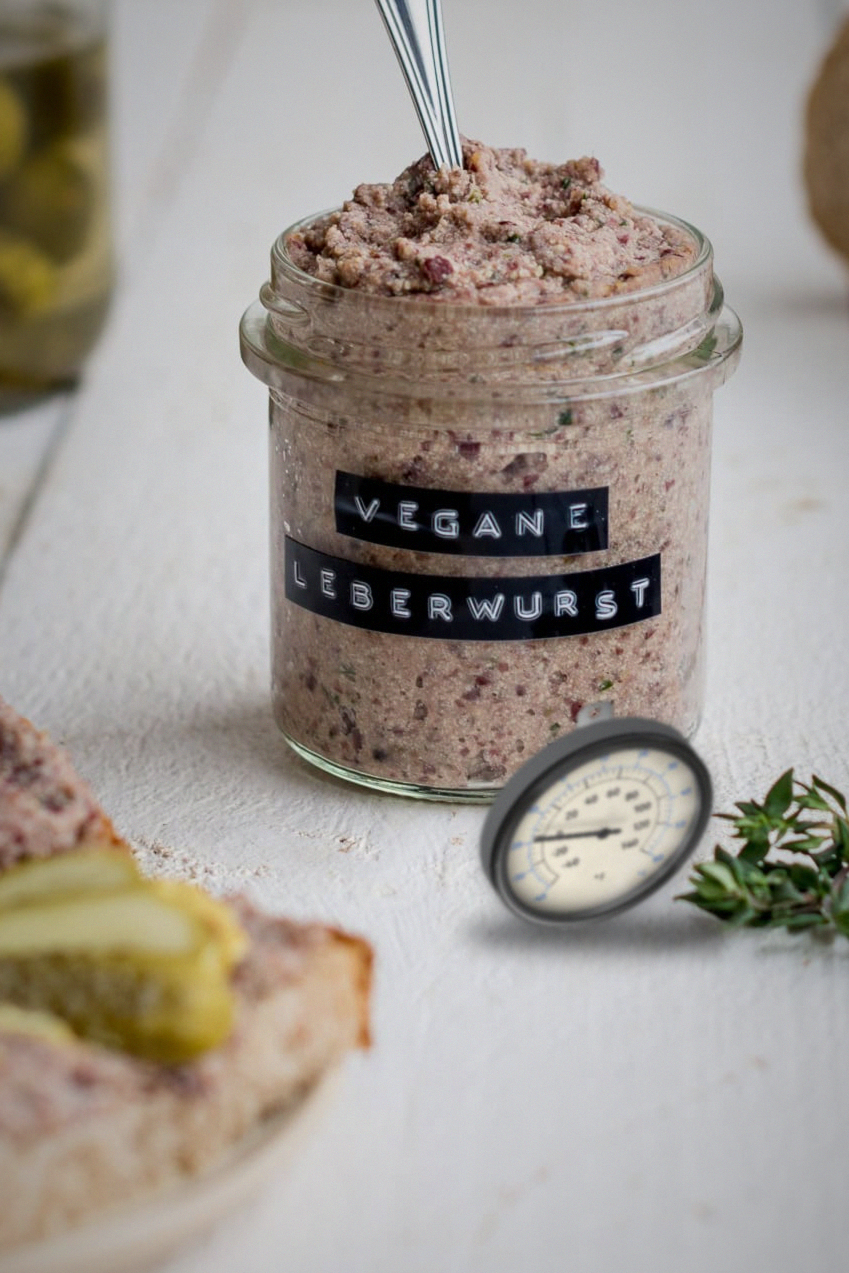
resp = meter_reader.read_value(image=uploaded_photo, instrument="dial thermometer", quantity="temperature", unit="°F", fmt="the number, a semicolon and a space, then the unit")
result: 0; °F
